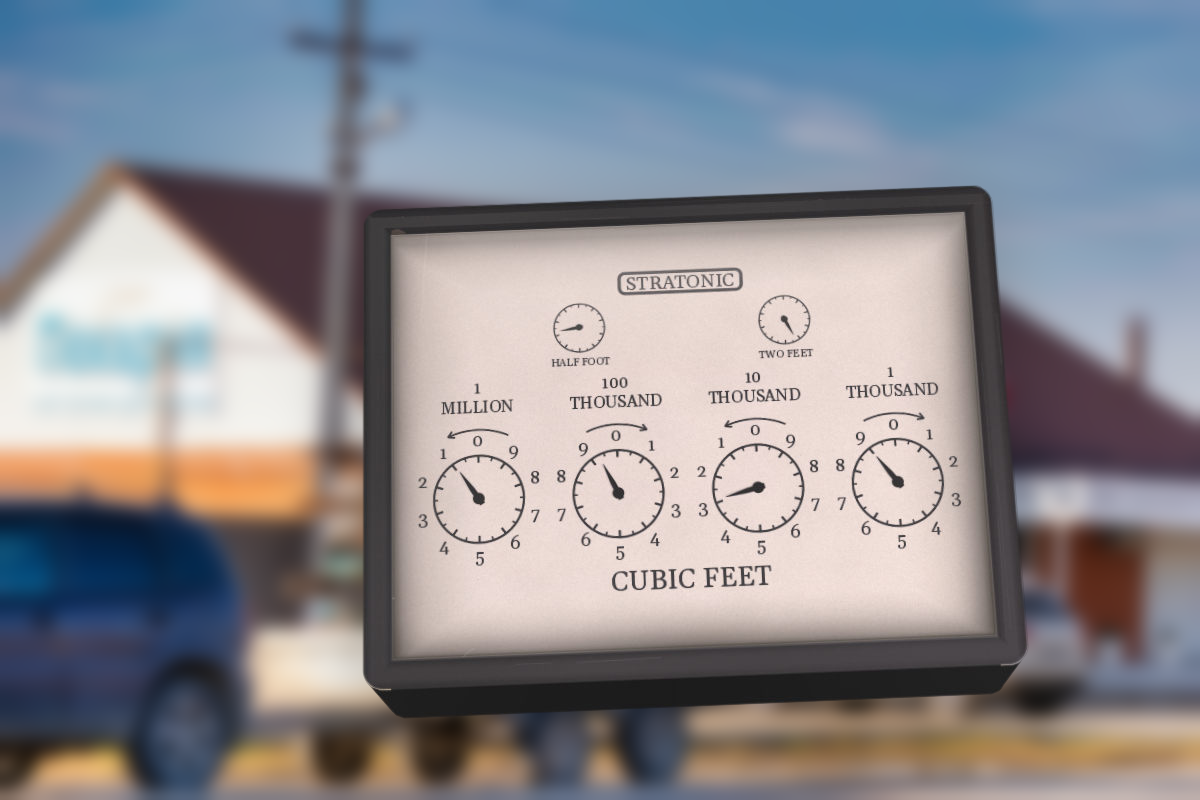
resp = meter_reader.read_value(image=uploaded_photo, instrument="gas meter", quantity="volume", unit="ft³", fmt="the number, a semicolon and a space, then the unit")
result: 92900; ft³
